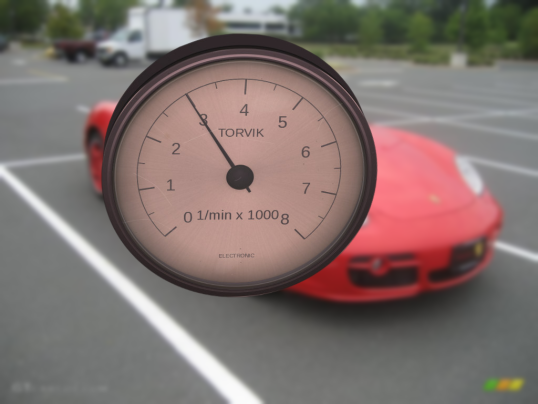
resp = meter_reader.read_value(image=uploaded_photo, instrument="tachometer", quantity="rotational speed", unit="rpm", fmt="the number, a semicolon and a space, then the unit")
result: 3000; rpm
